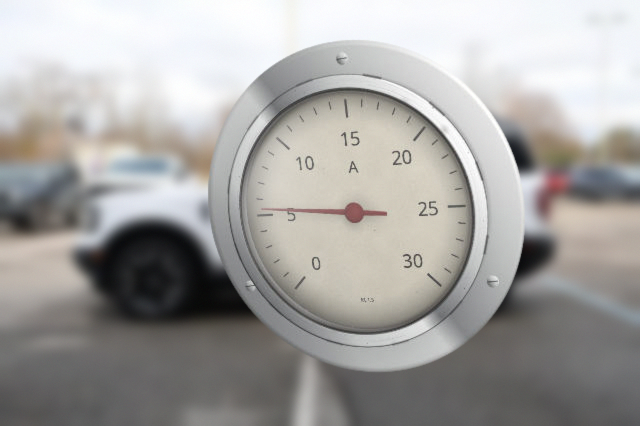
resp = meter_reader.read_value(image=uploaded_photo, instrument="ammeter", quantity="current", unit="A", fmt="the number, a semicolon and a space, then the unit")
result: 5.5; A
